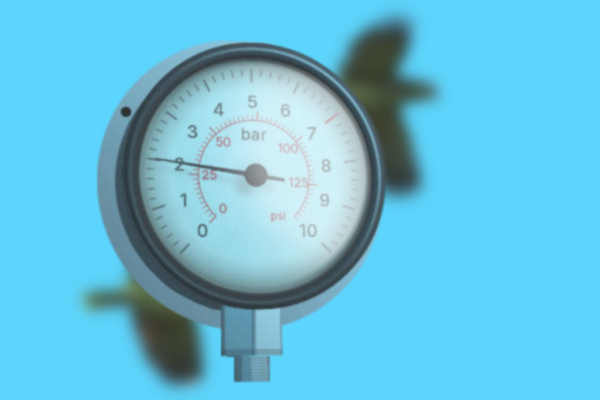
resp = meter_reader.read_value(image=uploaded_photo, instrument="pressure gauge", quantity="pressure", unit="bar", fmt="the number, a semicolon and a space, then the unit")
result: 2; bar
